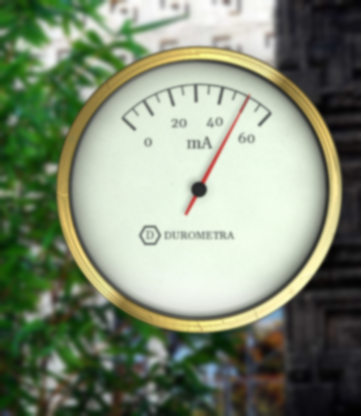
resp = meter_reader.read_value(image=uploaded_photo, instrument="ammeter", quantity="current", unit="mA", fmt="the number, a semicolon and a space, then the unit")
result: 50; mA
